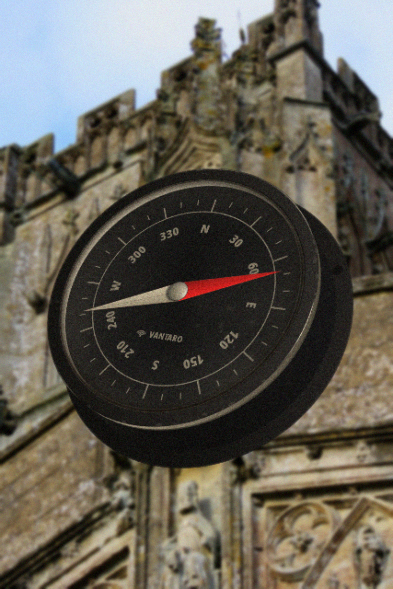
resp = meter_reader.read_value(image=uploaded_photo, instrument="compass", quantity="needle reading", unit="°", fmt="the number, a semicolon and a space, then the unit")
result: 70; °
